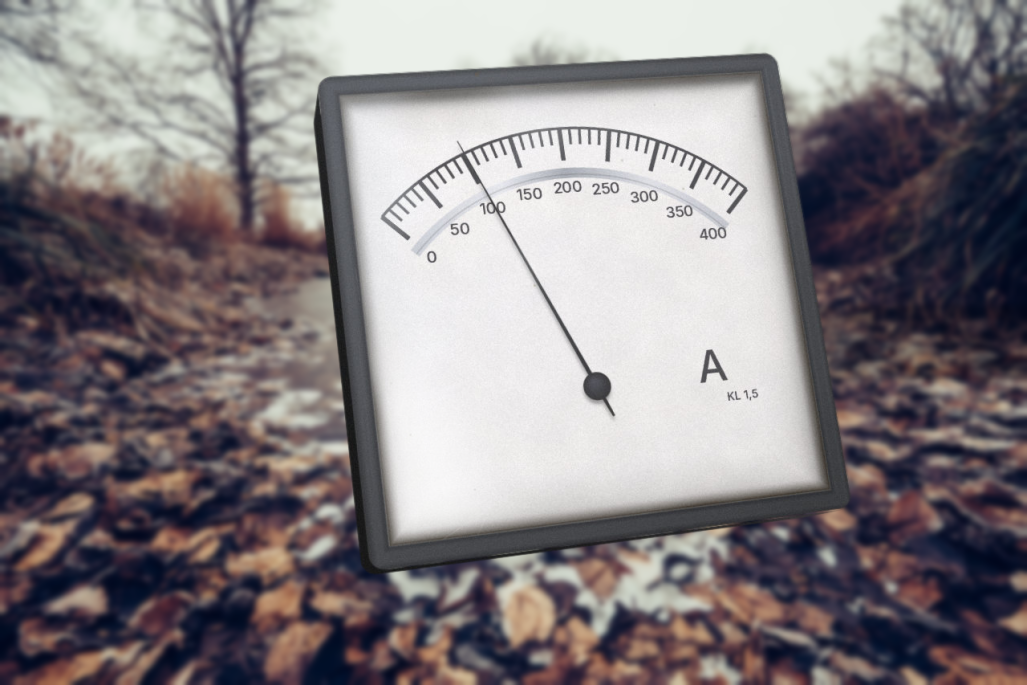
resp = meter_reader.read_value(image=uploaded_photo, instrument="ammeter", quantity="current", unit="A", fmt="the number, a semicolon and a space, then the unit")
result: 100; A
